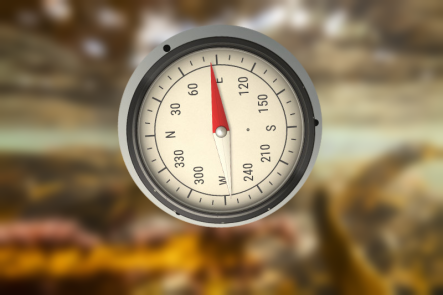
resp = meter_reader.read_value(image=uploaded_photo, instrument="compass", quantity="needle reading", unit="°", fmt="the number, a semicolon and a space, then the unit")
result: 85; °
